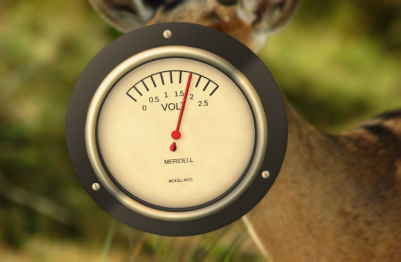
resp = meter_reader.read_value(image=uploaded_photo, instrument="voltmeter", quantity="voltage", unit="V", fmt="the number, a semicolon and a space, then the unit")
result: 1.75; V
